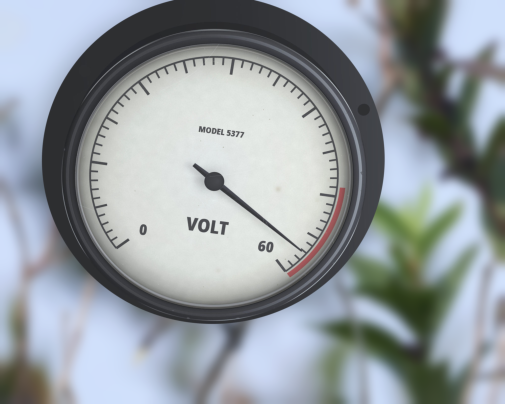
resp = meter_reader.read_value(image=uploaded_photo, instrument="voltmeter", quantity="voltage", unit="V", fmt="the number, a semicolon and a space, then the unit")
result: 57; V
